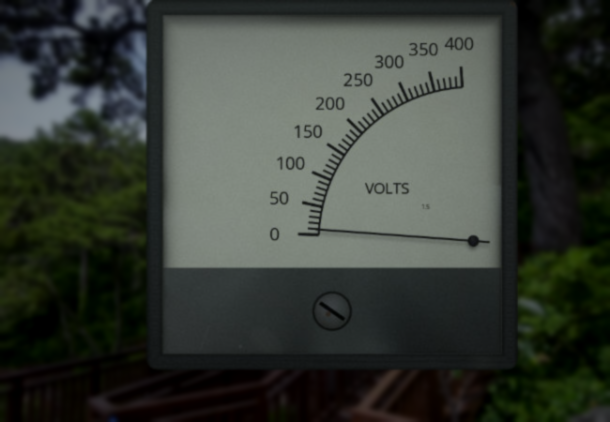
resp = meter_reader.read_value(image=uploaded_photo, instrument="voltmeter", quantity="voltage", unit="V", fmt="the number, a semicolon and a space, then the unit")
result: 10; V
